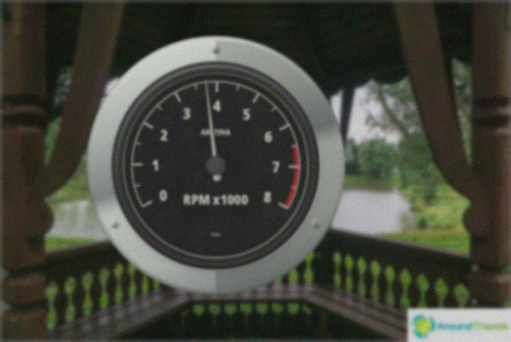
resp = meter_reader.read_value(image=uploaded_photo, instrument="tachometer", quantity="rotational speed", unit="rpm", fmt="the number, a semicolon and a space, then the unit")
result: 3750; rpm
